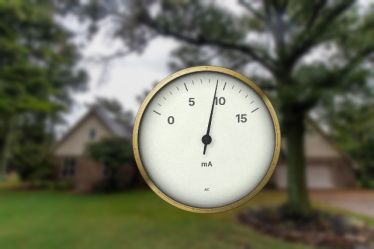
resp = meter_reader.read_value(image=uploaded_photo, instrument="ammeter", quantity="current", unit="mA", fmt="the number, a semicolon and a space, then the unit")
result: 9; mA
